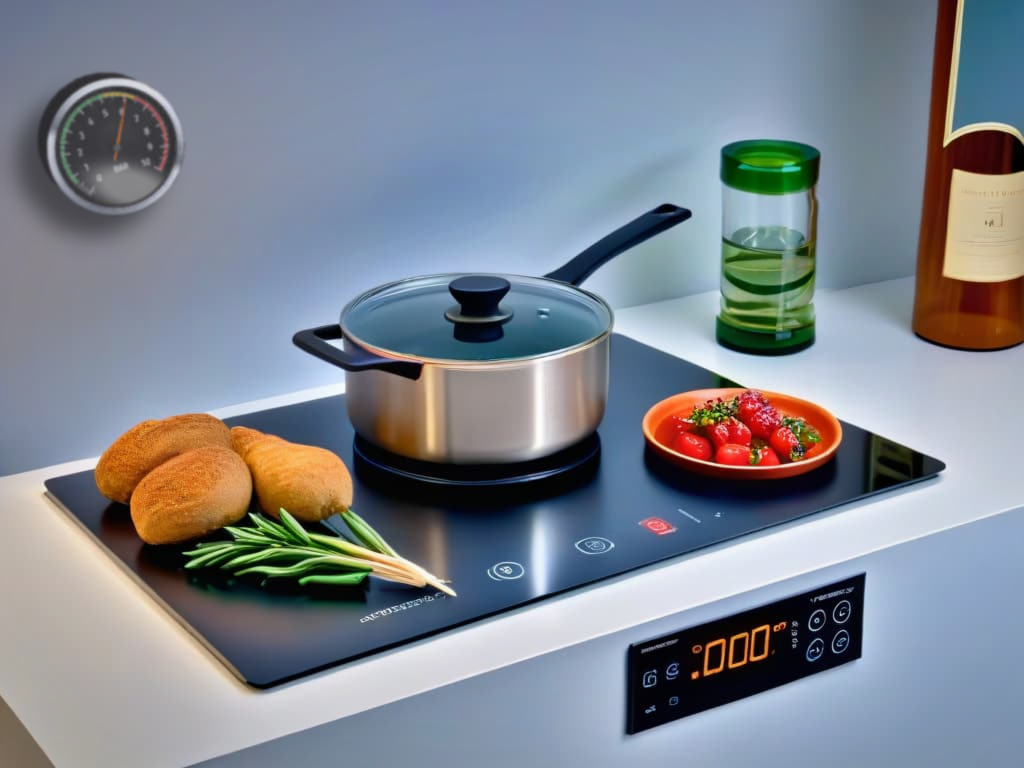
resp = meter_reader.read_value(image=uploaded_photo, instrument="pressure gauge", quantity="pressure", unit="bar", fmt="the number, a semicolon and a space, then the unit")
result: 6; bar
